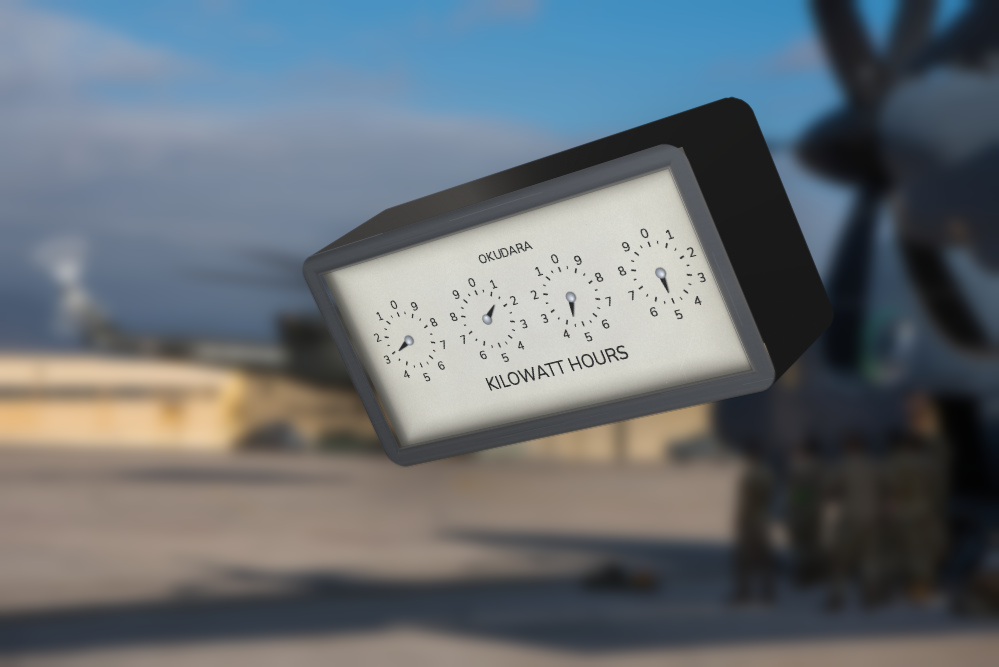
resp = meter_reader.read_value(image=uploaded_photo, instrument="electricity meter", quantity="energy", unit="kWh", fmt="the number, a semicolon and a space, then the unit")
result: 3145; kWh
